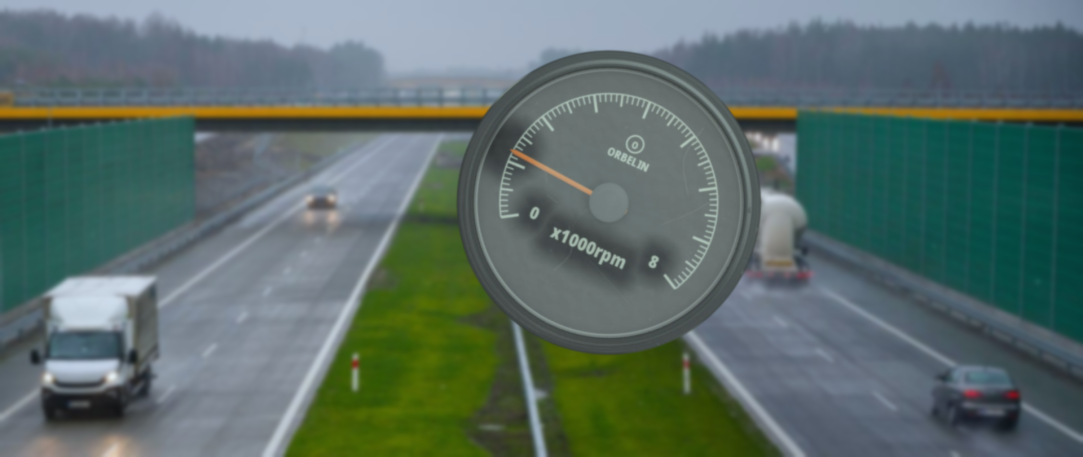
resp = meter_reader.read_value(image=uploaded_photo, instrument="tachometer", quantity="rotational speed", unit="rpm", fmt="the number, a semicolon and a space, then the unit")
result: 1200; rpm
